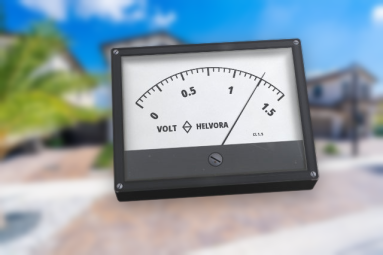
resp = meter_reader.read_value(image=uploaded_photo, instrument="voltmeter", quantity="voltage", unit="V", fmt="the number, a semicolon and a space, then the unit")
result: 1.25; V
